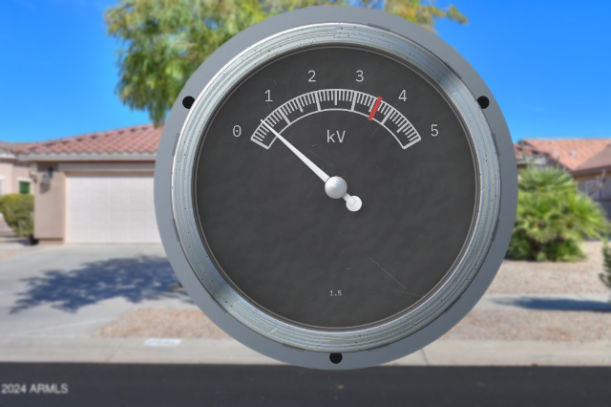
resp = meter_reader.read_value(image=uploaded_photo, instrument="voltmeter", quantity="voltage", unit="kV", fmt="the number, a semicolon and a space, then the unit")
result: 0.5; kV
